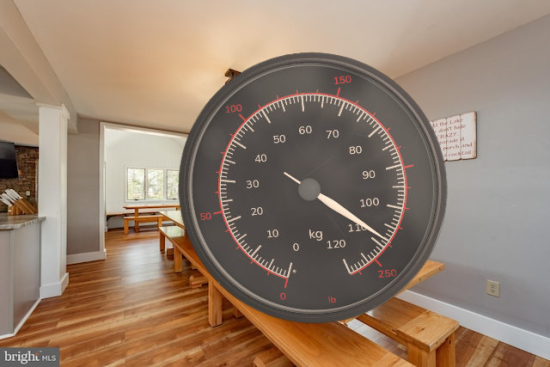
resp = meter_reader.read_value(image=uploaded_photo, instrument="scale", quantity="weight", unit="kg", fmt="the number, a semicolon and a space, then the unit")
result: 108; kg
